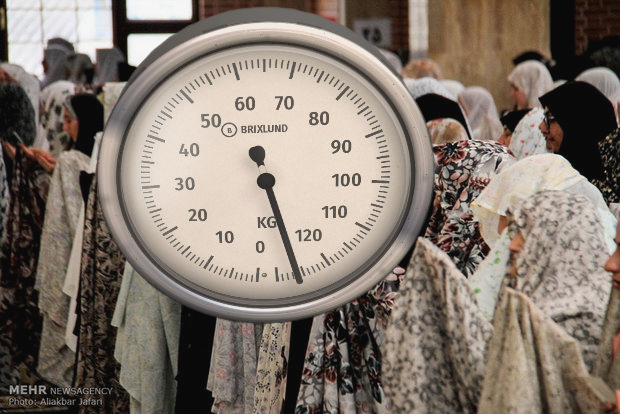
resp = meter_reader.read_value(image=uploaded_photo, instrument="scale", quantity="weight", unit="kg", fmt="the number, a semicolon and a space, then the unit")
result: 126; kg
